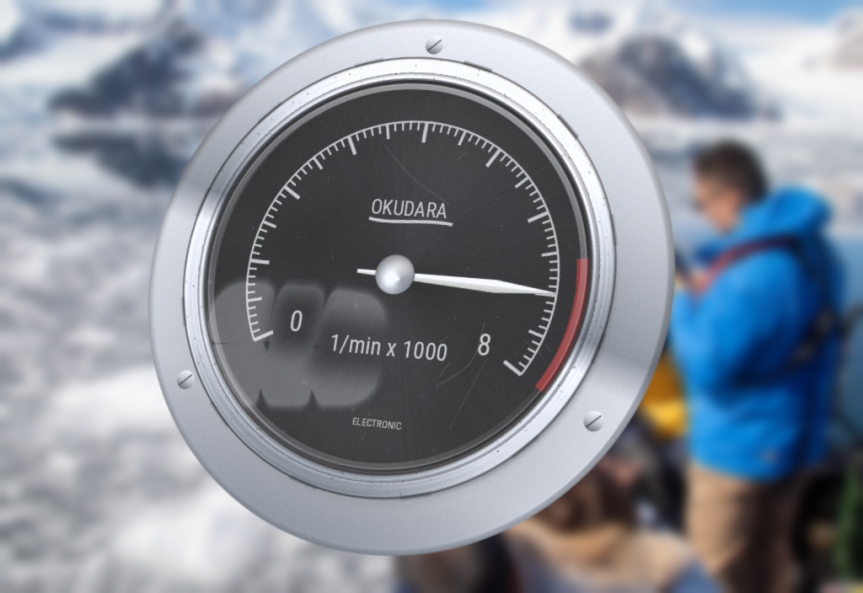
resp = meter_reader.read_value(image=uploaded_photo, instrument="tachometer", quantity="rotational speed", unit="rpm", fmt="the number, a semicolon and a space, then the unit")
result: 7000; rpm
